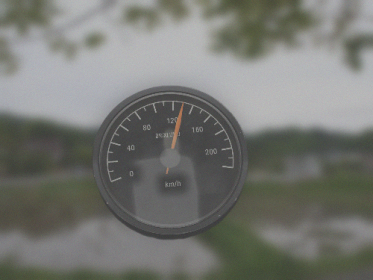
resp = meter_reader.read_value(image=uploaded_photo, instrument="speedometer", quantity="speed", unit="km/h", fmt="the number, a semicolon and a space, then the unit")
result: 130; km/h
